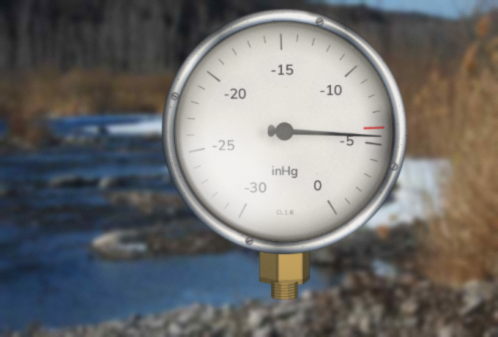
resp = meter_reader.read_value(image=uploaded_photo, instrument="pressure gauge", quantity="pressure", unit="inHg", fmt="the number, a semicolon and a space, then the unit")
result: -5.5; inHg
